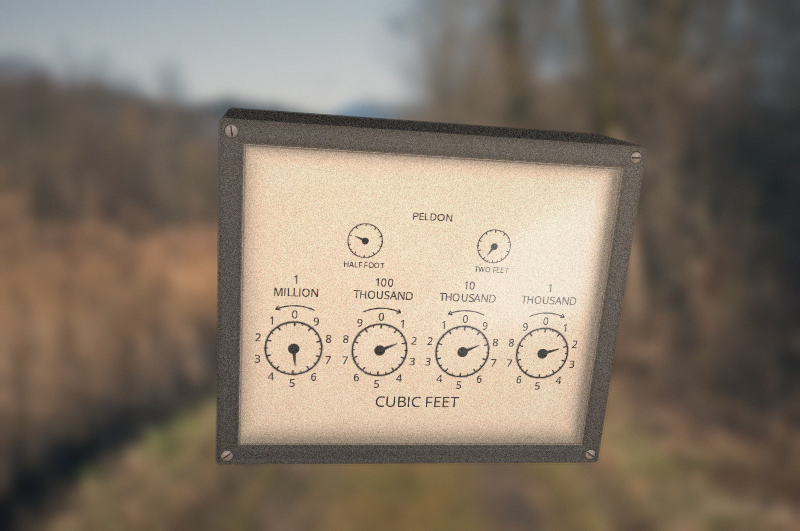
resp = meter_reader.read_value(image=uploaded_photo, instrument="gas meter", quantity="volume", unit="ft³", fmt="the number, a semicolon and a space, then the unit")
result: 518200; ft³
